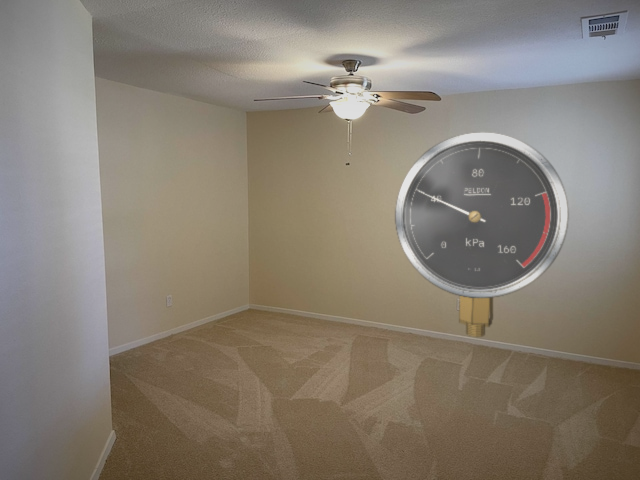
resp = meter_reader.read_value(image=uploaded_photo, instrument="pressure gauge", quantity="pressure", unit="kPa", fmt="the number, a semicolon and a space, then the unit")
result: 40; kPa
